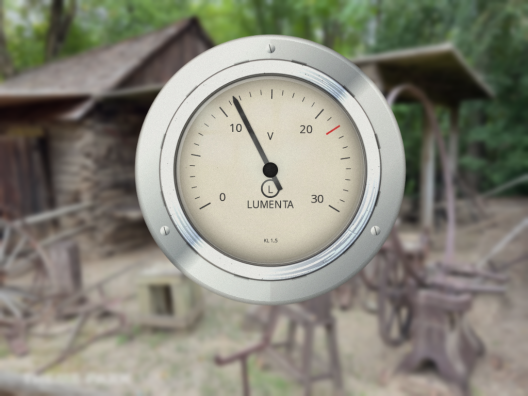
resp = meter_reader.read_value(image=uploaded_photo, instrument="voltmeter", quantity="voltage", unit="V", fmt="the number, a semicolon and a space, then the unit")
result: 11.5; V
